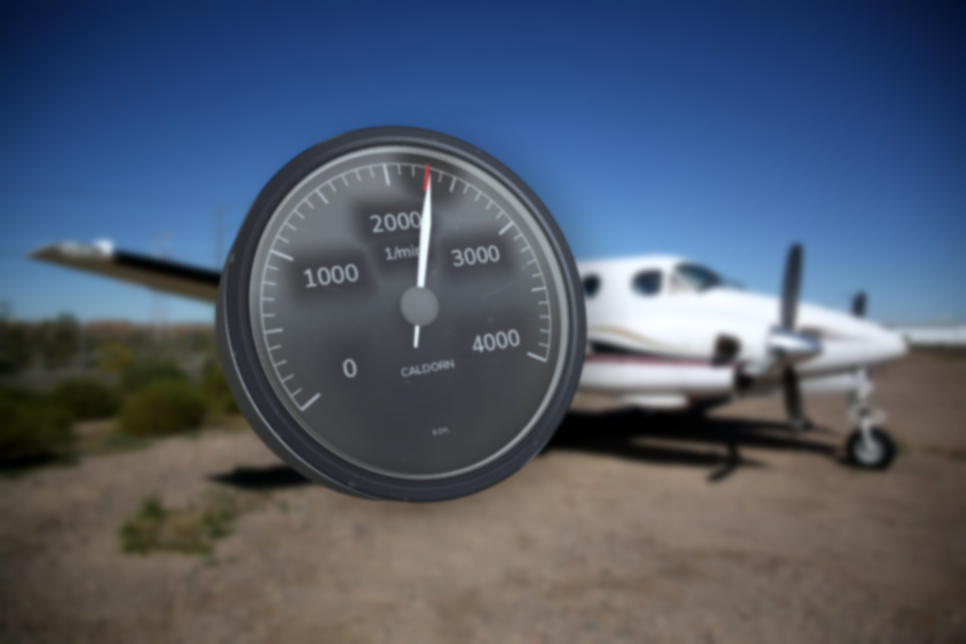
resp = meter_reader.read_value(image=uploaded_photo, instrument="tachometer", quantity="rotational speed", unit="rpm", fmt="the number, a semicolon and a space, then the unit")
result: 2300; rpm
